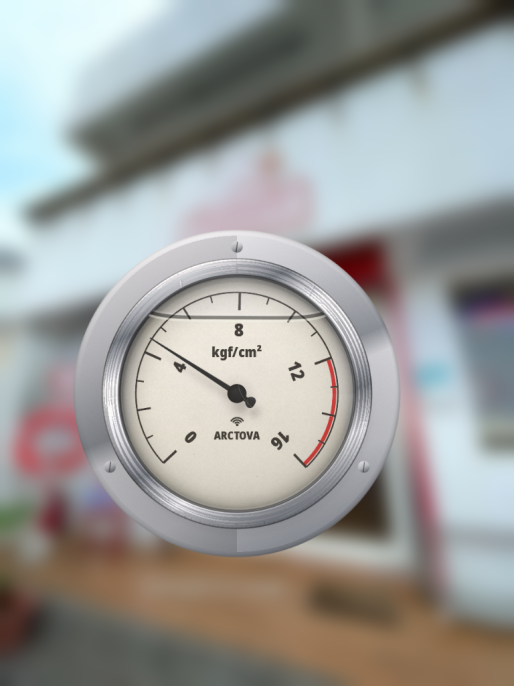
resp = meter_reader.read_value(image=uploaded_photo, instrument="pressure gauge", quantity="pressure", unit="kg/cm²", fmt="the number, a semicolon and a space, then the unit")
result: 4.5; kg/cm²
